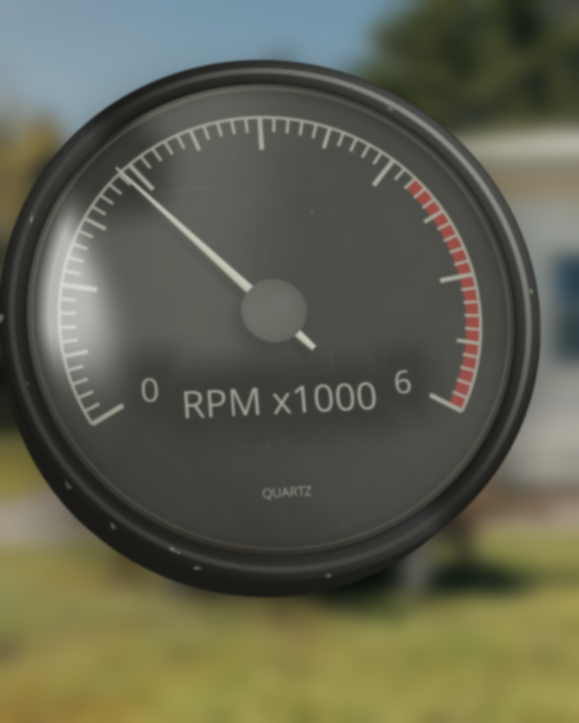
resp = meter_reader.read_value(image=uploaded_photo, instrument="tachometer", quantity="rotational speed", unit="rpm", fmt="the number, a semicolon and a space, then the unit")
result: 1900; rpm
